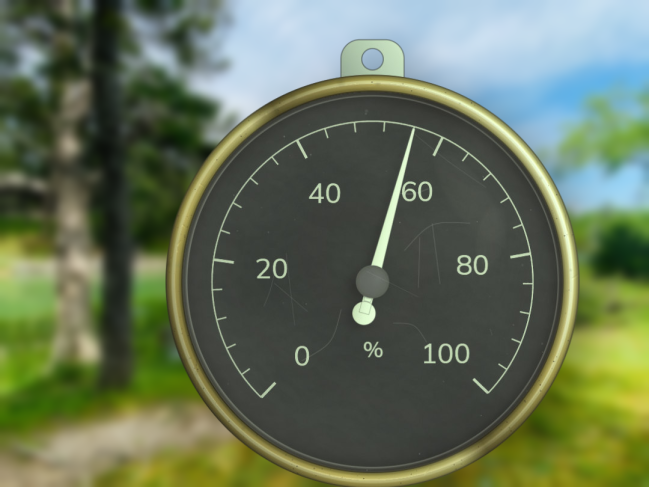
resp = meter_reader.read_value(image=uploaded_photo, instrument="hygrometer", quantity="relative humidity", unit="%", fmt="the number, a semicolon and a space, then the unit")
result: 56; %
